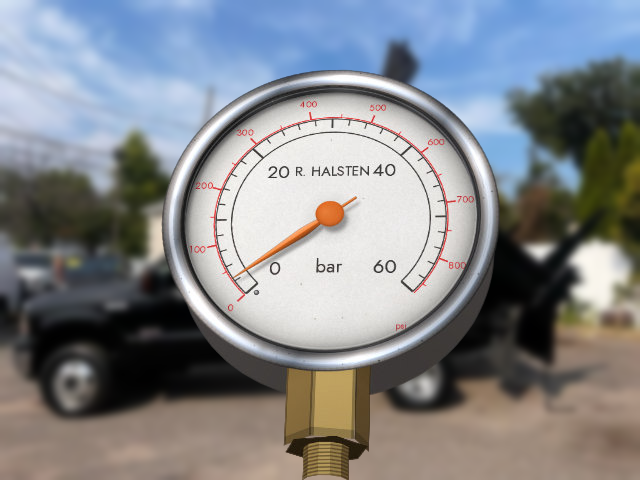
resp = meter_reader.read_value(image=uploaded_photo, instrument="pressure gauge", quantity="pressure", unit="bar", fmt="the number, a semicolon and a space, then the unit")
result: 2; bar
